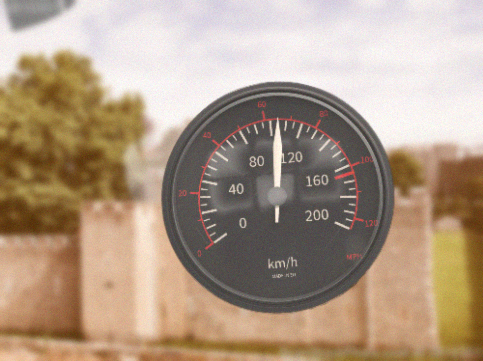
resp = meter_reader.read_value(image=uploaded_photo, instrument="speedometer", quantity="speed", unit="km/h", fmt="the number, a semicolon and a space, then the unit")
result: 105; km/h
